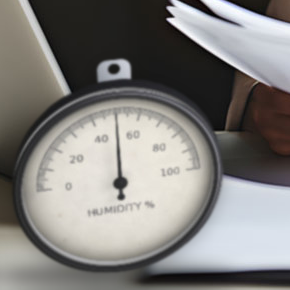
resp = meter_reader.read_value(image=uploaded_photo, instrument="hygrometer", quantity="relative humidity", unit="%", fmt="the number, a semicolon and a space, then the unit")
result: 50; %
